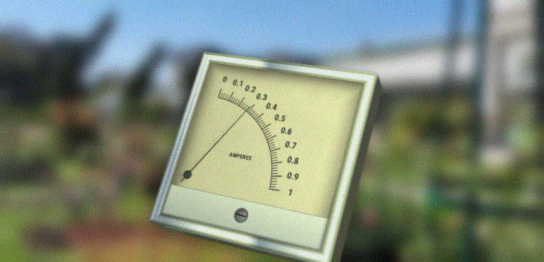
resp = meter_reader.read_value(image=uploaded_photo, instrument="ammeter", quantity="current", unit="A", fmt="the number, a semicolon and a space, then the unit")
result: 0.3; A
